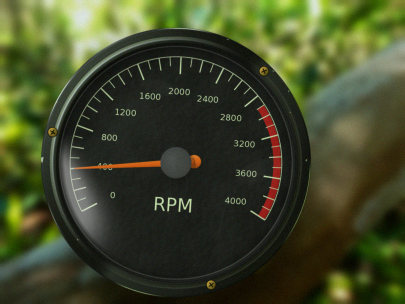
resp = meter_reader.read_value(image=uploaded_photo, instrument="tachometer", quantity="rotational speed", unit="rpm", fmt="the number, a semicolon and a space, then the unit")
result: 400; rpm
